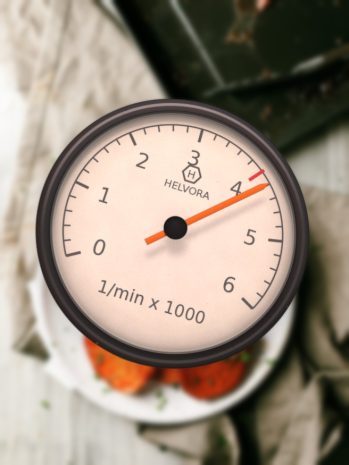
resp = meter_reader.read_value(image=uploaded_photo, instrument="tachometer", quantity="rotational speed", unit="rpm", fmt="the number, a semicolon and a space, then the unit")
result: 4200; rpm
